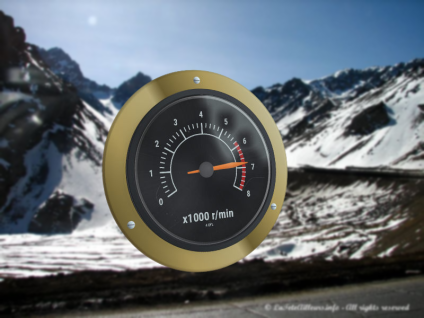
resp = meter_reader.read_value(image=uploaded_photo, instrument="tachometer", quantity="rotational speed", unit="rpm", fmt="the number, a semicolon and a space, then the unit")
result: 6800; rpm
